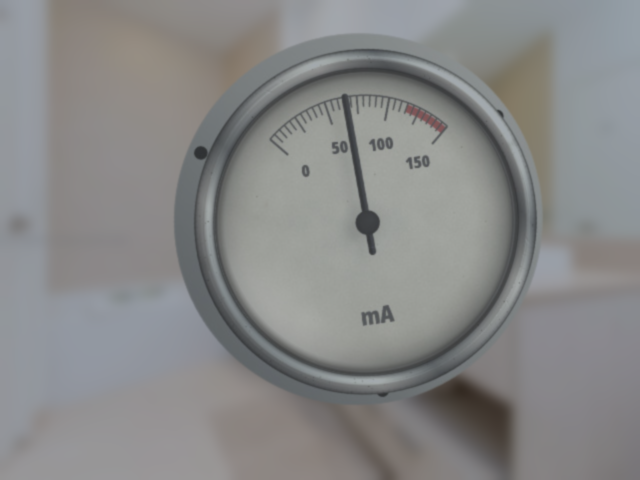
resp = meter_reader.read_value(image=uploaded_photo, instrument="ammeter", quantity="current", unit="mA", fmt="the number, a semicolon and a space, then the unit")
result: 65; mA
